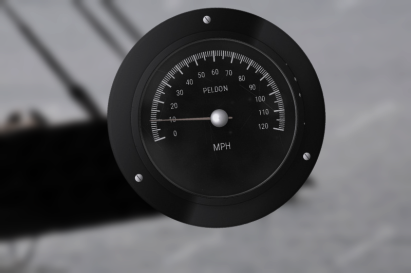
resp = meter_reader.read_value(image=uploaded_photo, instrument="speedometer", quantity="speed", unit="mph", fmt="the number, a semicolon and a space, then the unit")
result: 10; mph
